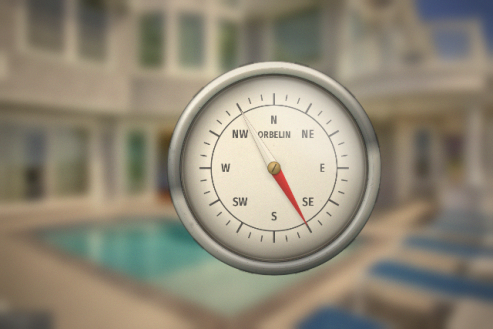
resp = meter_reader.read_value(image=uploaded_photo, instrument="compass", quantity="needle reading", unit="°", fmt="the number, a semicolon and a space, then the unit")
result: 150; °
